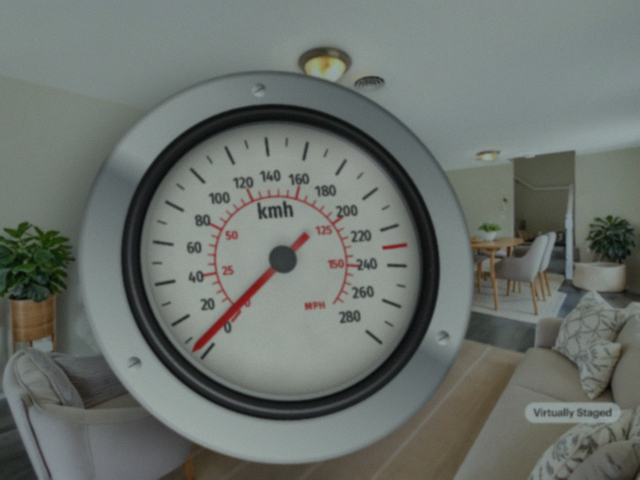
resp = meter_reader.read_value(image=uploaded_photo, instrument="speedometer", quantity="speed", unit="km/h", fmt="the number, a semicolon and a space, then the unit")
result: 5; km/h
